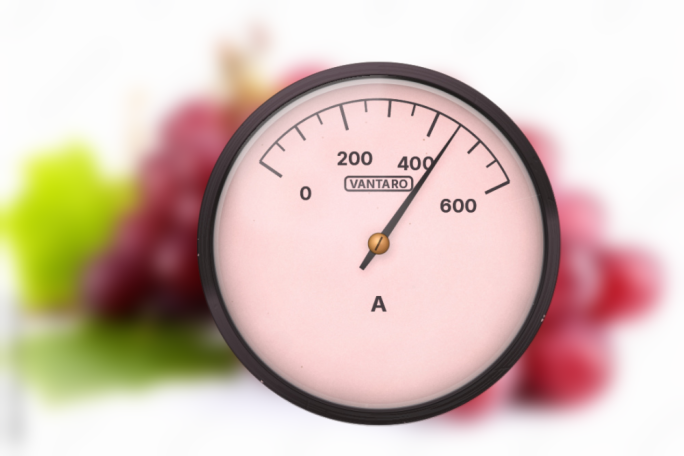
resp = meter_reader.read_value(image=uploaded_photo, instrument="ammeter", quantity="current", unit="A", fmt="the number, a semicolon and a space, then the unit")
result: 450; A
